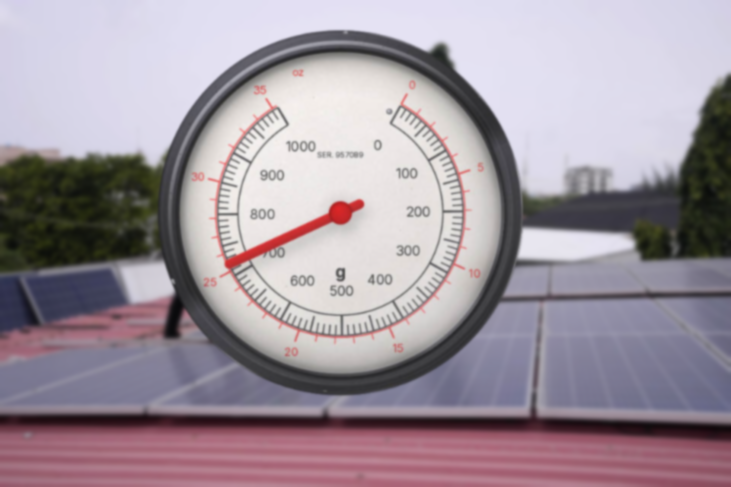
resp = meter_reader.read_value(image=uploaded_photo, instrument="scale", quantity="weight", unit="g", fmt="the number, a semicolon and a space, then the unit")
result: 720; g
